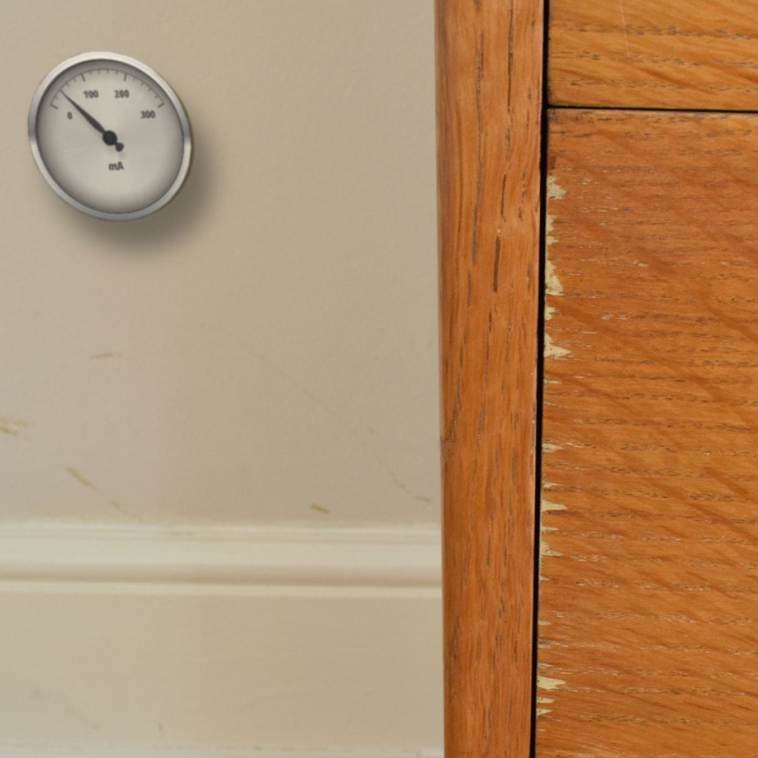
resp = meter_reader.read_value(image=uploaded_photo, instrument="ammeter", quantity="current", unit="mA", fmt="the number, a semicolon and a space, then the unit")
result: 40; mA
